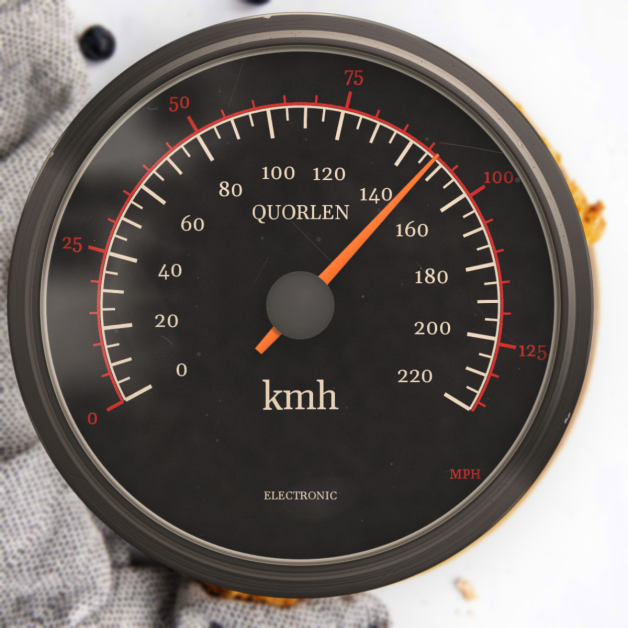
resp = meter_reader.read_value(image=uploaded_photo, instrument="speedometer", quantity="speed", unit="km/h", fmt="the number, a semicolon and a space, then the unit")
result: 147.5; km/h
